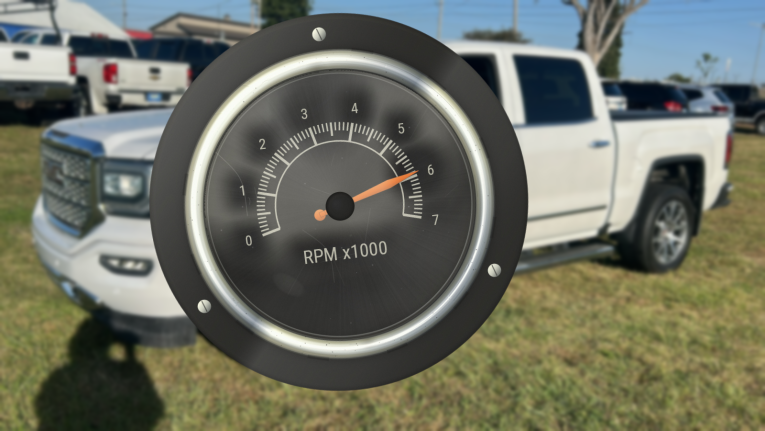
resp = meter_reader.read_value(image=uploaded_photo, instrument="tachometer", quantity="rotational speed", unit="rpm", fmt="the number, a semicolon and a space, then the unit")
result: 5900; rpm
